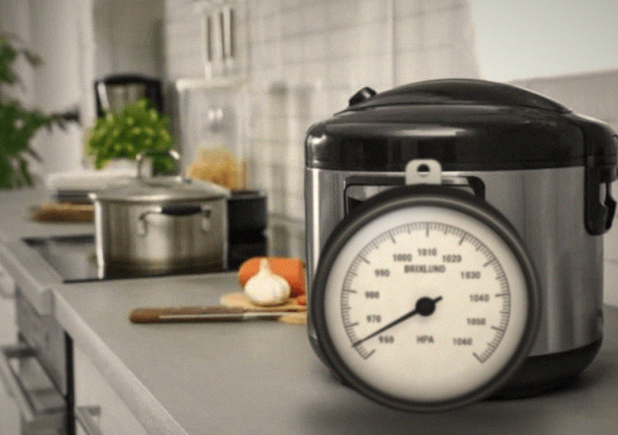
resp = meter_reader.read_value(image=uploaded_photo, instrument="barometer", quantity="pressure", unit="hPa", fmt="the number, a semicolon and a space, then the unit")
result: 965; hPa
